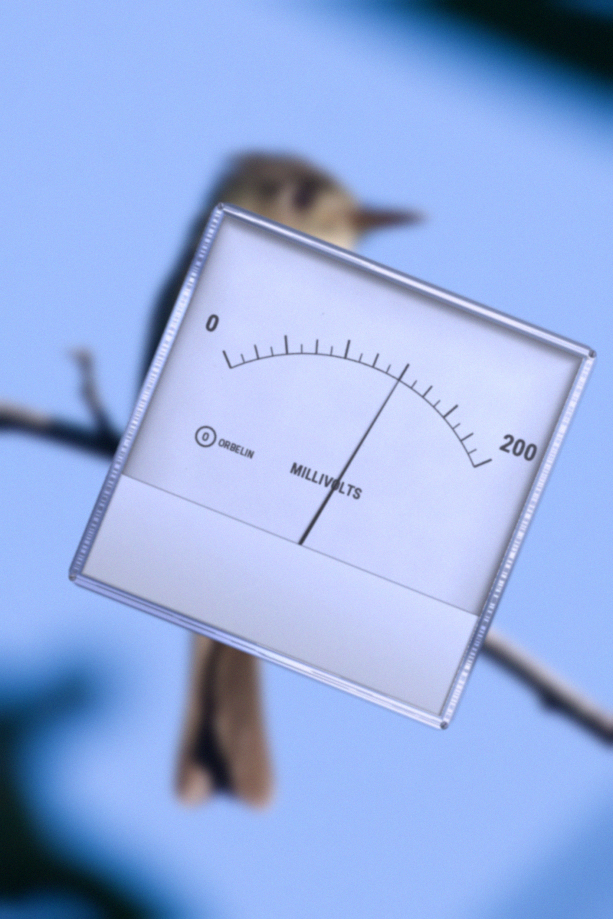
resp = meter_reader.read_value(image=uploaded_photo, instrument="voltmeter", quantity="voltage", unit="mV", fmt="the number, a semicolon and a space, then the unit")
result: 120; mV
